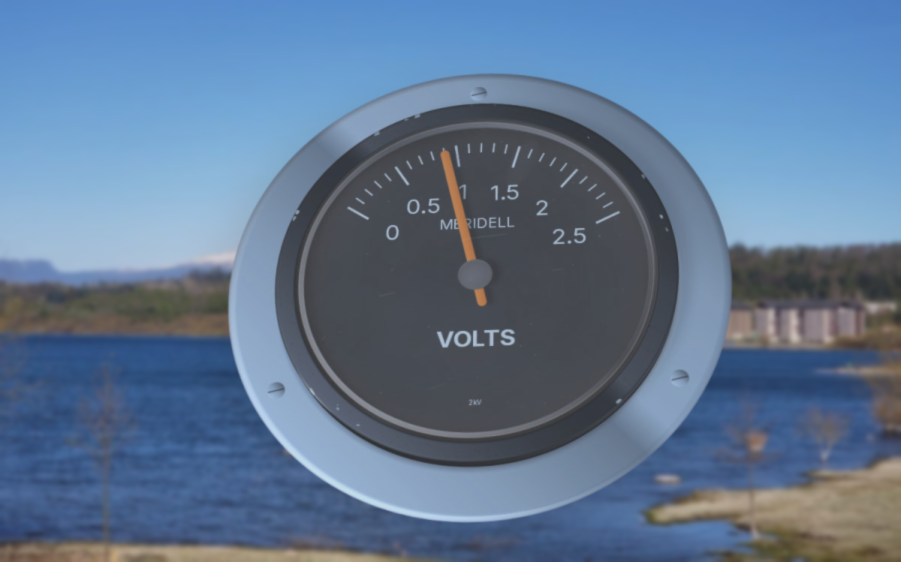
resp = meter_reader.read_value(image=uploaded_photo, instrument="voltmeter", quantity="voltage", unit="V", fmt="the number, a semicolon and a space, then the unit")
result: 0.9; V
